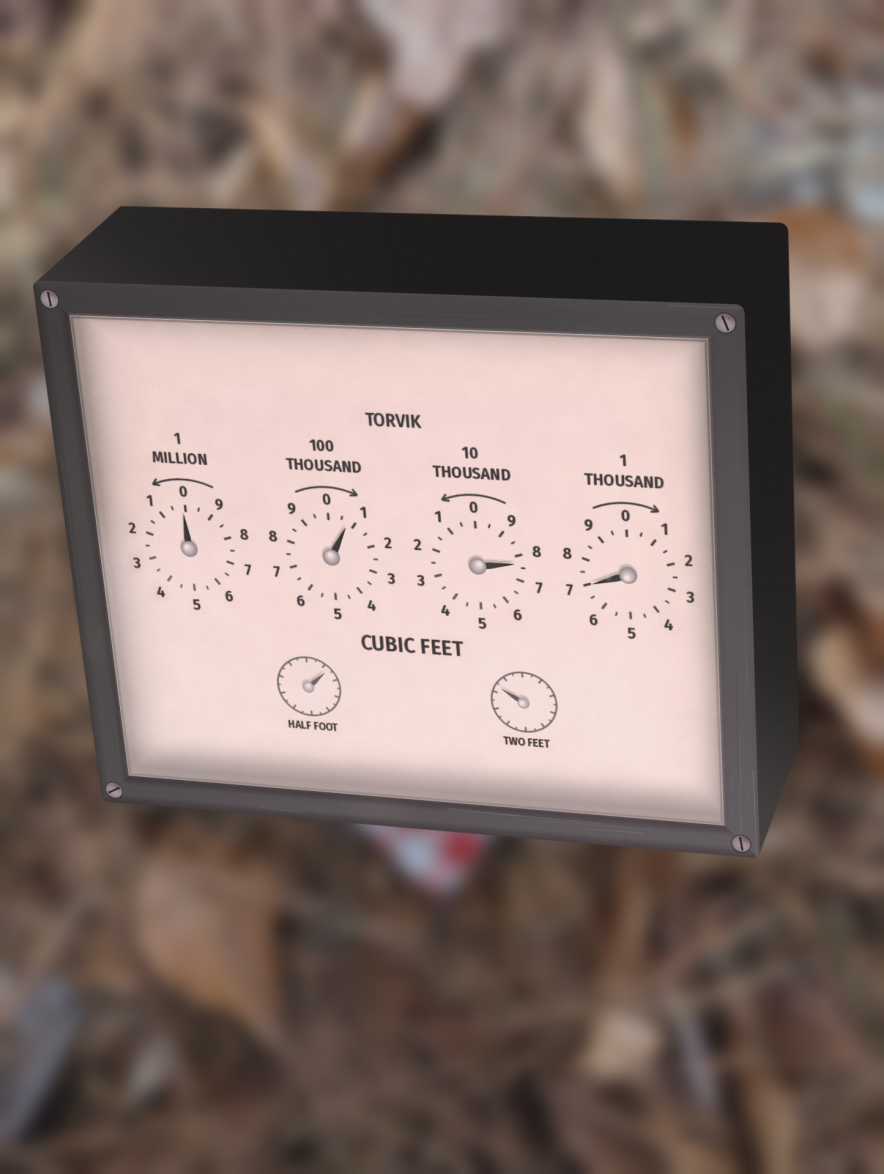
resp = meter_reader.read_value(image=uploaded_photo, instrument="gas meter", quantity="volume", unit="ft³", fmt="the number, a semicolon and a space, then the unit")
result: 7700; ft³
